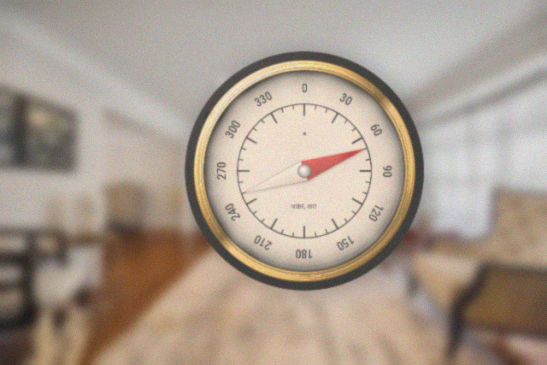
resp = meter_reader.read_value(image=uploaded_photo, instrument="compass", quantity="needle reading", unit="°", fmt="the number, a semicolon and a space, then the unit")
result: 70; °
